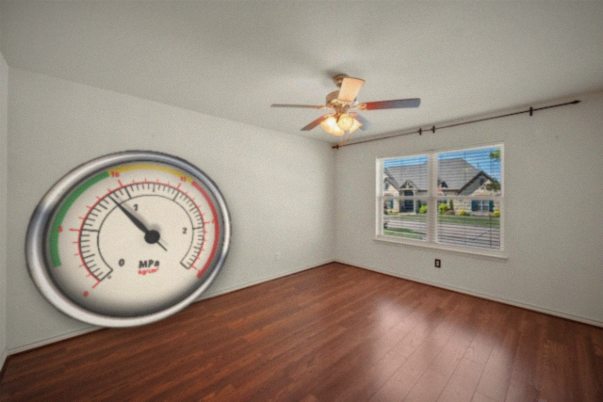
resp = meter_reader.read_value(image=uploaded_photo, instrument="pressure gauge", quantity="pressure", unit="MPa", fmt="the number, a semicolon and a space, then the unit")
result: 0.85; MPa
